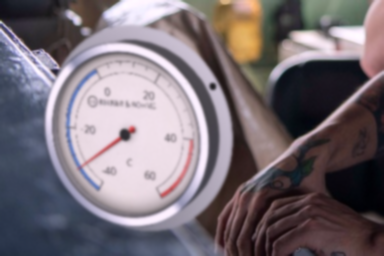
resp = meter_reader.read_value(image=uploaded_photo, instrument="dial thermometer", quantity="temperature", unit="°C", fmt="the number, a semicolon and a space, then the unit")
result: -32; °C
